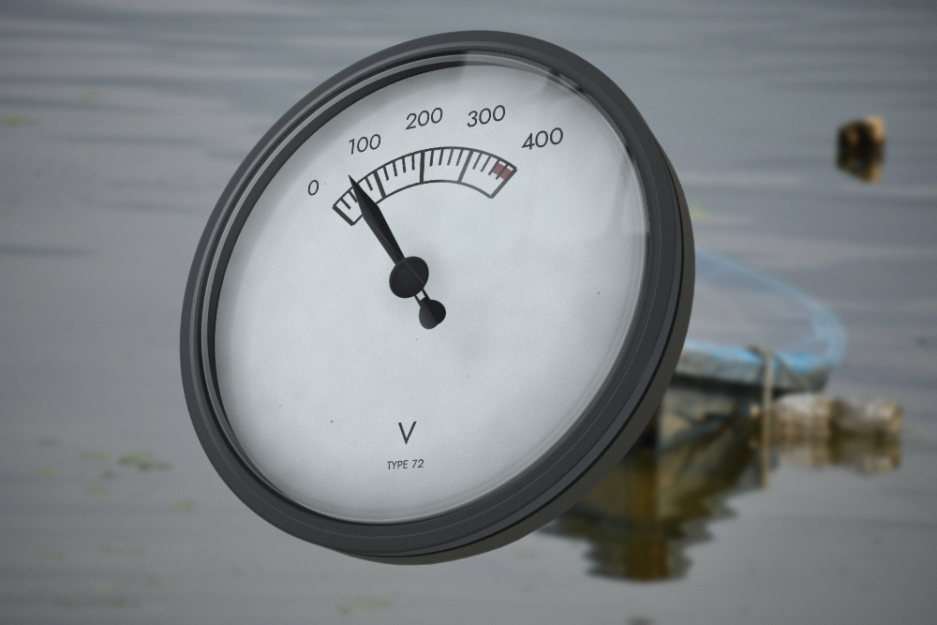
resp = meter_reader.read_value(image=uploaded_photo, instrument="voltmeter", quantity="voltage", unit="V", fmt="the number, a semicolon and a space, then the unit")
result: 60; V
